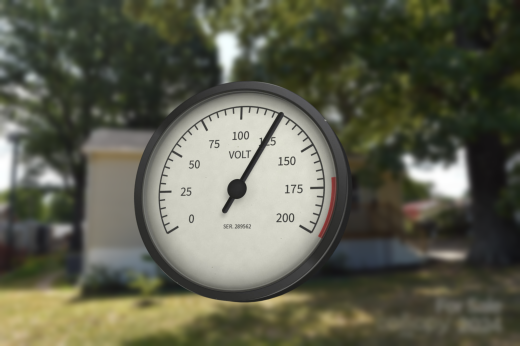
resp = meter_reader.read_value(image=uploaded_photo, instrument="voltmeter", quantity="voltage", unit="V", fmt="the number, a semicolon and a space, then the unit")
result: 125; V
